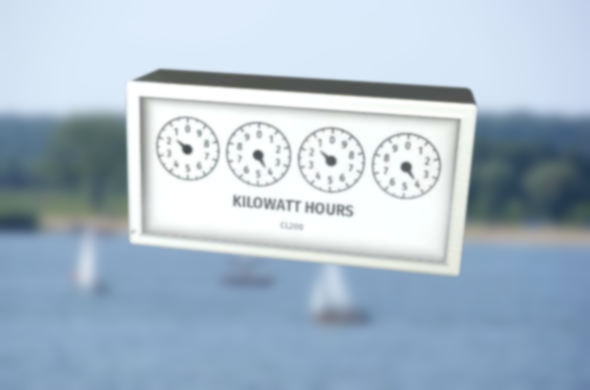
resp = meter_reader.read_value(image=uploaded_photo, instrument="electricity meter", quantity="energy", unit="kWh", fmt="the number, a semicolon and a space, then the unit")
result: 1414; kWh
